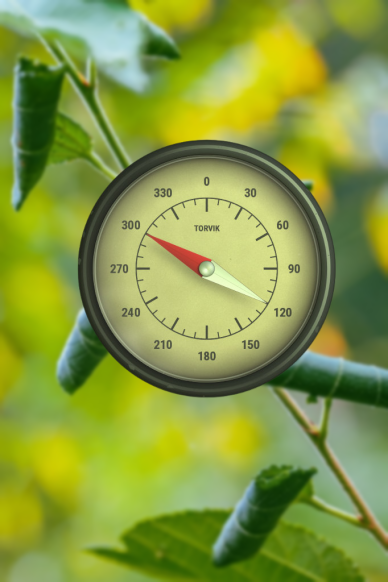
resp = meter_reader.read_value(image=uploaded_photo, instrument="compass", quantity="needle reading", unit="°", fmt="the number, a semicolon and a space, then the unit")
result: 300; °
